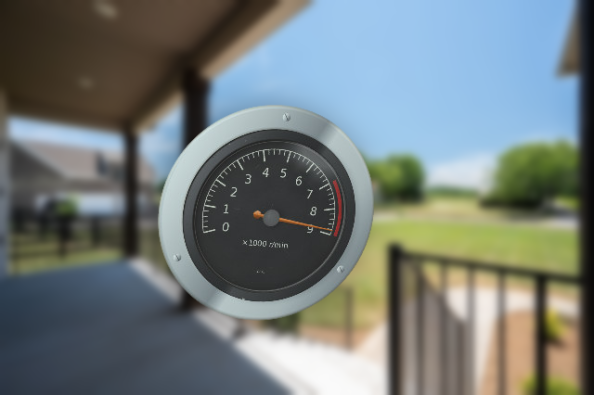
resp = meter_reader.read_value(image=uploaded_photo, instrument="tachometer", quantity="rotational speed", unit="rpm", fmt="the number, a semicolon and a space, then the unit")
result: 8800; rpm
